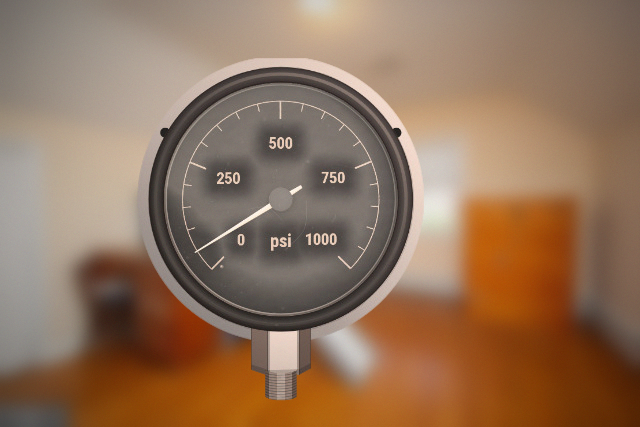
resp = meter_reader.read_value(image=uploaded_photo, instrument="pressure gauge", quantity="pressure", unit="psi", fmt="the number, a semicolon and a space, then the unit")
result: 50; psi
